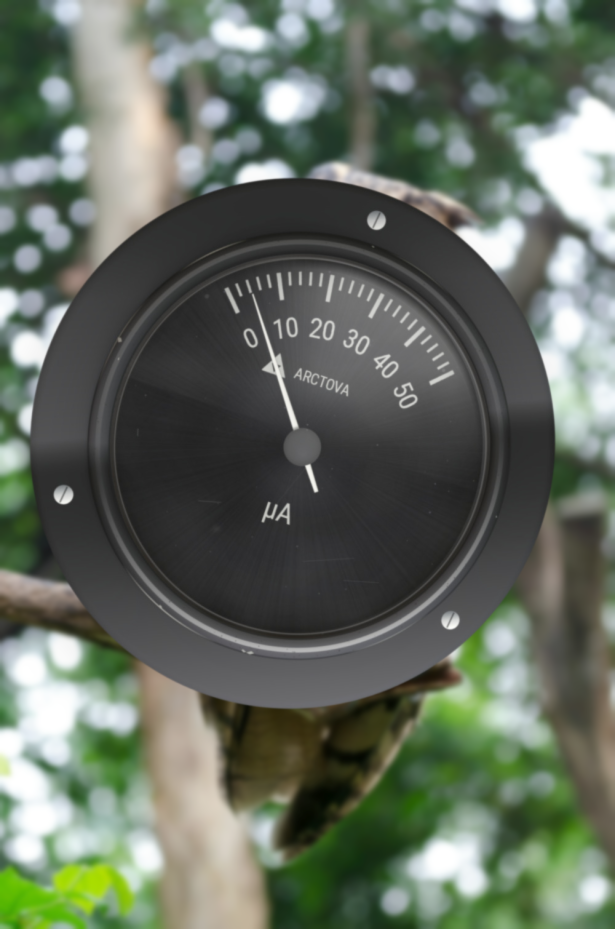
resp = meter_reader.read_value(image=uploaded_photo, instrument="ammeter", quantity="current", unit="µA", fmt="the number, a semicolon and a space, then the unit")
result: 4; µA
